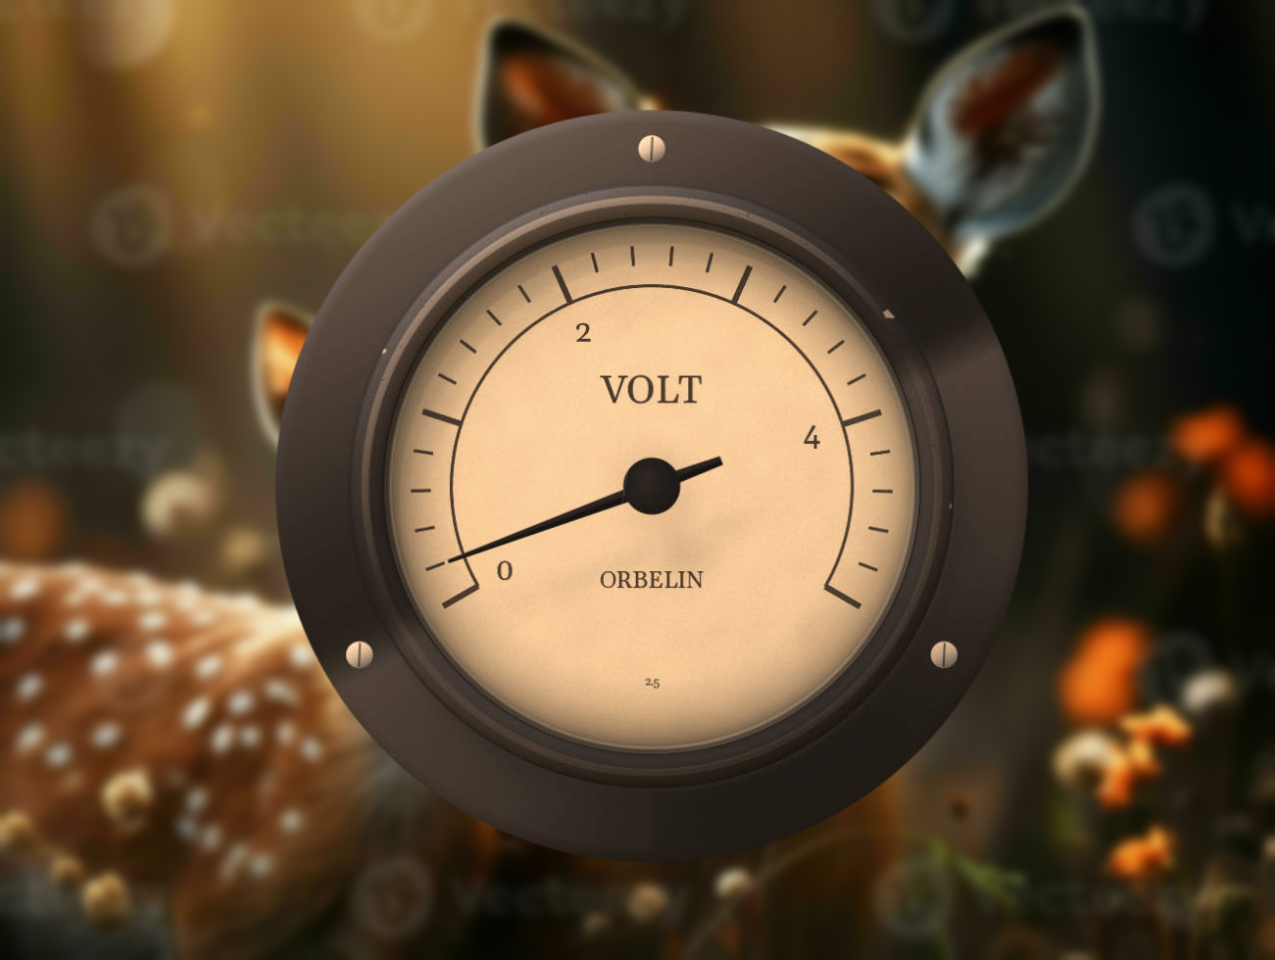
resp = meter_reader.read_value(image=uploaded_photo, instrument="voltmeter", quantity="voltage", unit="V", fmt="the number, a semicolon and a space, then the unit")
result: 0.2; V
